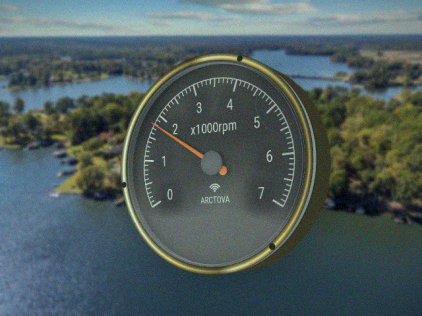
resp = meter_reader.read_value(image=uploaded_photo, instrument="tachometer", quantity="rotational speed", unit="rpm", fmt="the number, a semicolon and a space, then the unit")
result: 1800; rpm
